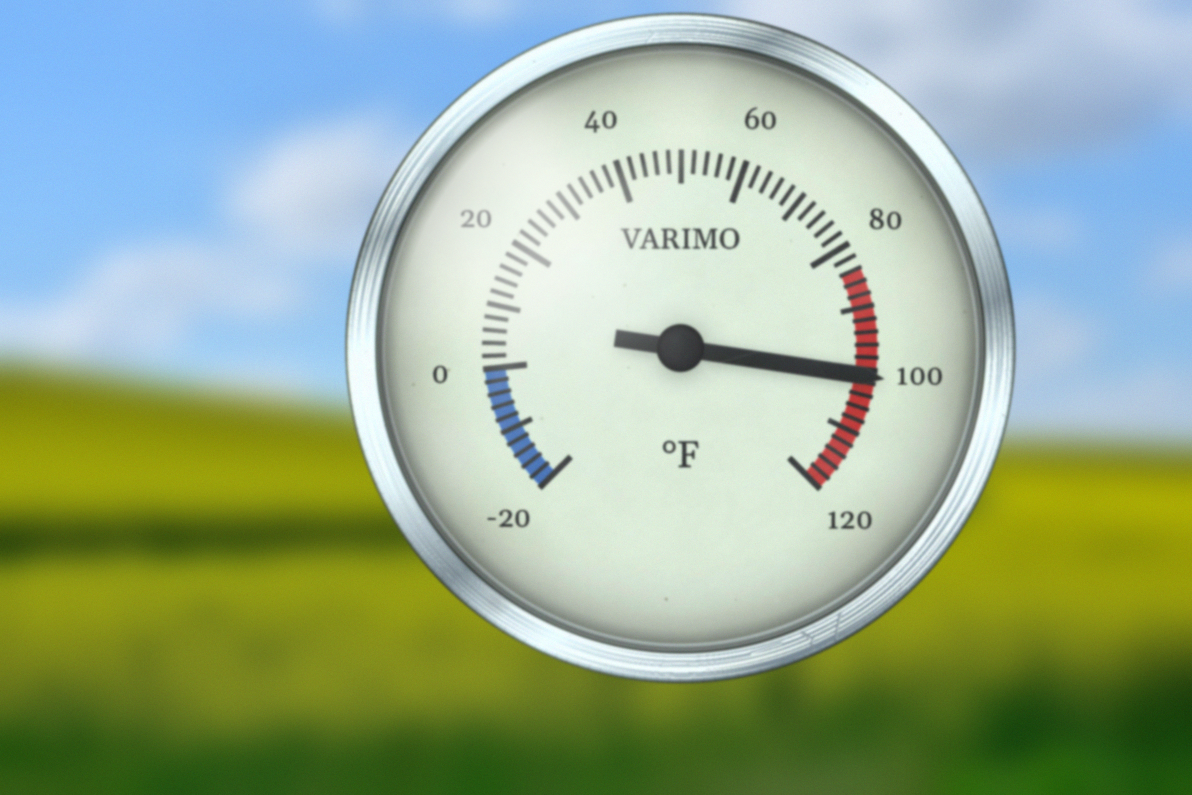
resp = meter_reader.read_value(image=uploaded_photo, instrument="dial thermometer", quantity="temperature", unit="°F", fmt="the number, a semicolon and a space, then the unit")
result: 101; °F
